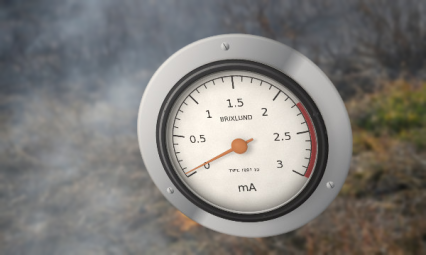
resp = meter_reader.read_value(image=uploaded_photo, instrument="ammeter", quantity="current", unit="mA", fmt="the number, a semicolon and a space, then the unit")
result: 0.05; mA
